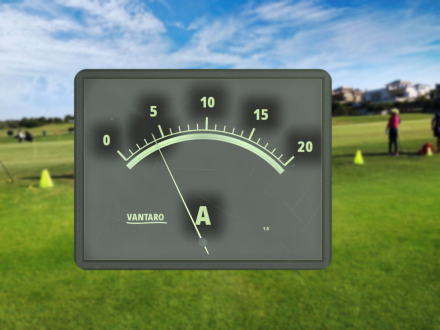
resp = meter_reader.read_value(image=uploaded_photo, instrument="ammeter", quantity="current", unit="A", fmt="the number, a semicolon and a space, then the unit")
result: 4; A
